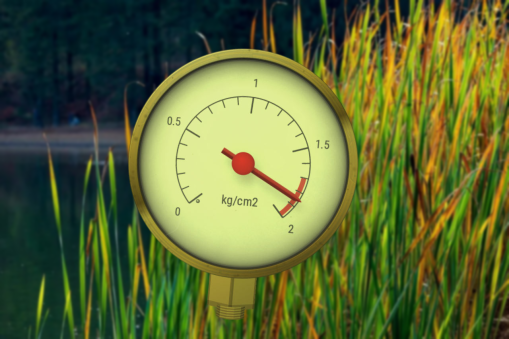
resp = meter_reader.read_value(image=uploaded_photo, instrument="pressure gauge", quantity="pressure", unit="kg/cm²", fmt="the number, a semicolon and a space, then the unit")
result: 1.85; kg/cm²
